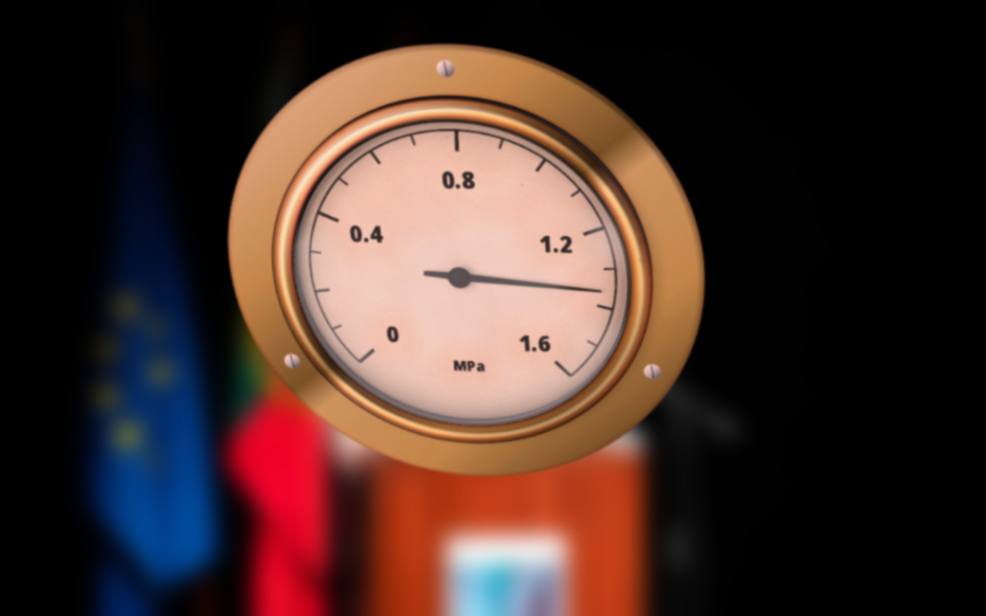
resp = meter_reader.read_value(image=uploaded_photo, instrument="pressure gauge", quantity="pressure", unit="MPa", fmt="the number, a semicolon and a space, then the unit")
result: 1.35; MPa
